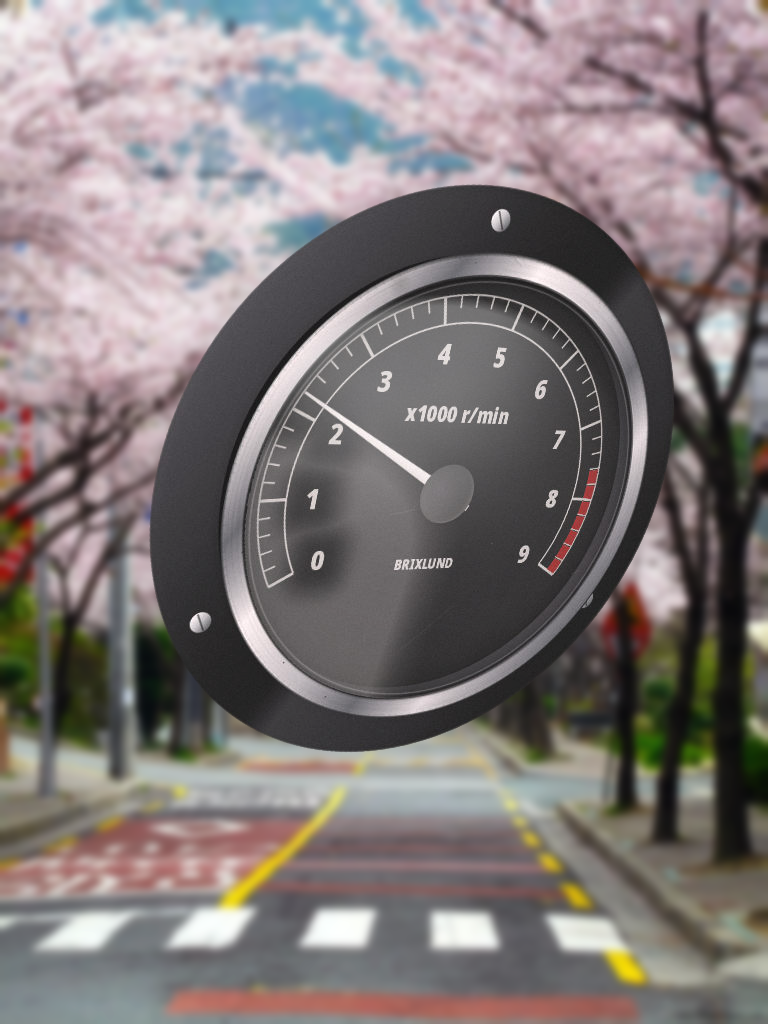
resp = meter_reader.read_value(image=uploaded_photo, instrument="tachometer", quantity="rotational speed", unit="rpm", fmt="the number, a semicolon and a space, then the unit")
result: 2200; rpm
